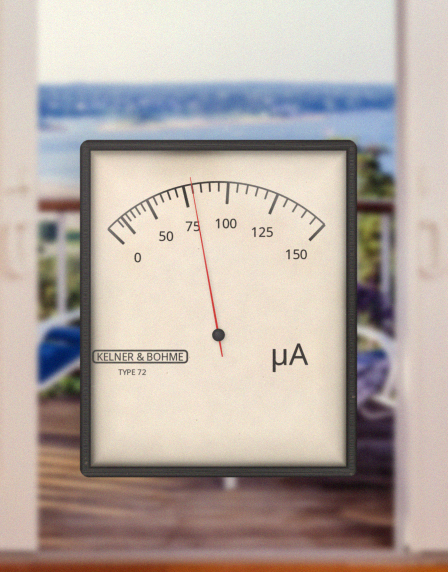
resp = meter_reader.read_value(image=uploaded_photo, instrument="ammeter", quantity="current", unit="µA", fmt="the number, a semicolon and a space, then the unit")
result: 80; µA
